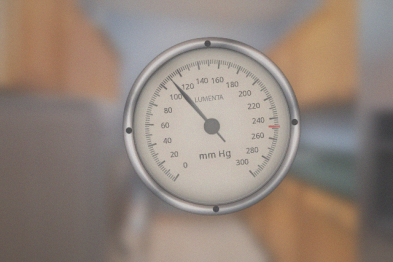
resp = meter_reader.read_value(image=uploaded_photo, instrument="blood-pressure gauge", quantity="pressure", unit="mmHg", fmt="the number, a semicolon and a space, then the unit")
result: 110; mmHg
